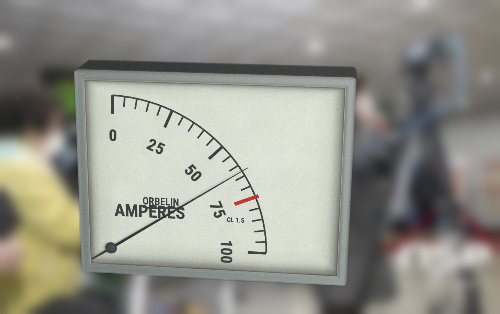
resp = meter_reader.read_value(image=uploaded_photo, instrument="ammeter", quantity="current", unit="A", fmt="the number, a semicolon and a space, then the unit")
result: 62.5; A
